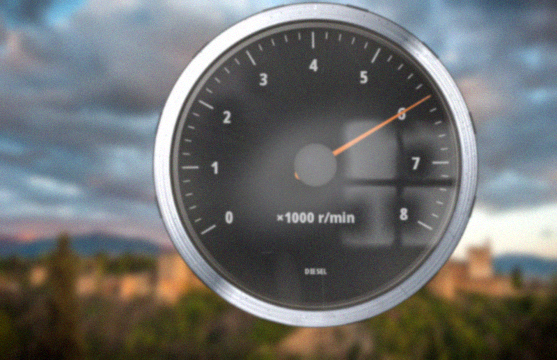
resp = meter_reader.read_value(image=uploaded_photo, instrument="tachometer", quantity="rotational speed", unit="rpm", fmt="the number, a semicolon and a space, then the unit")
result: 6000; rpm
